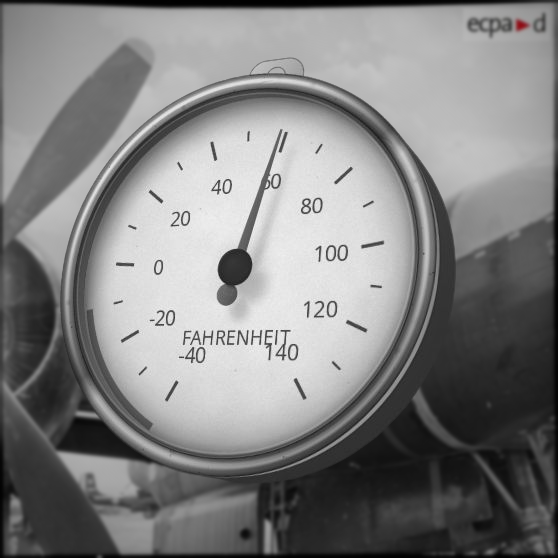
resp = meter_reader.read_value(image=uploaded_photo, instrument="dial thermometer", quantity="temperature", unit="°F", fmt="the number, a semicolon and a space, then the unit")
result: 60; °F
